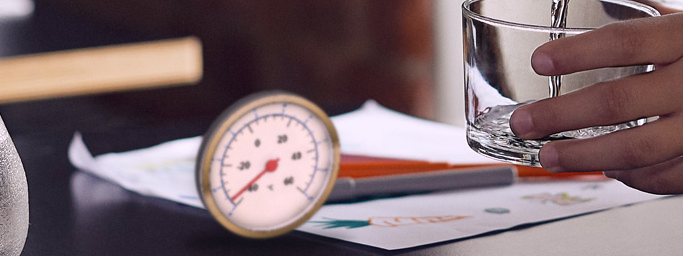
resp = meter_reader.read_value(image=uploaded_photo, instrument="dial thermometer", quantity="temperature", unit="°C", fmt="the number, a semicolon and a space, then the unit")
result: -36; °C
